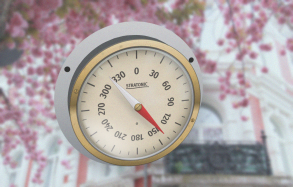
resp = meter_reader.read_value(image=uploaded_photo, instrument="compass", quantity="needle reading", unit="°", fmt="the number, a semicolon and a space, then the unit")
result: 140; °
